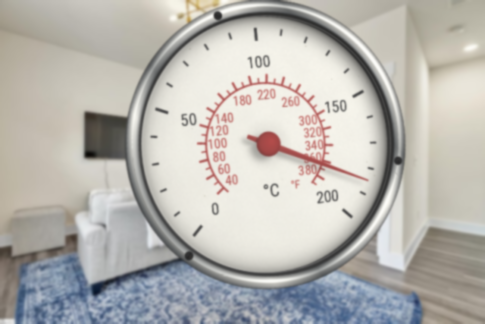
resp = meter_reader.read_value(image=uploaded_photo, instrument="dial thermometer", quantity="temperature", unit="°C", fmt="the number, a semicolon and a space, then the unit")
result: 185; °C
